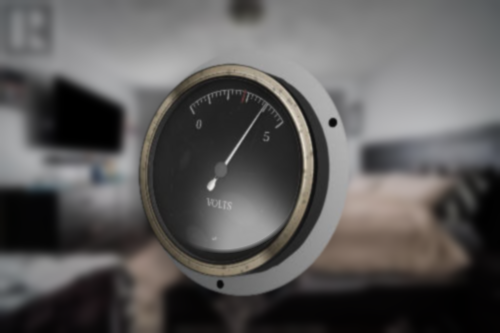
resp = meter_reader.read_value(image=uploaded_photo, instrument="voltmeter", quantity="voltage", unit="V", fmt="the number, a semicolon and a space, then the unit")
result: 4; V
